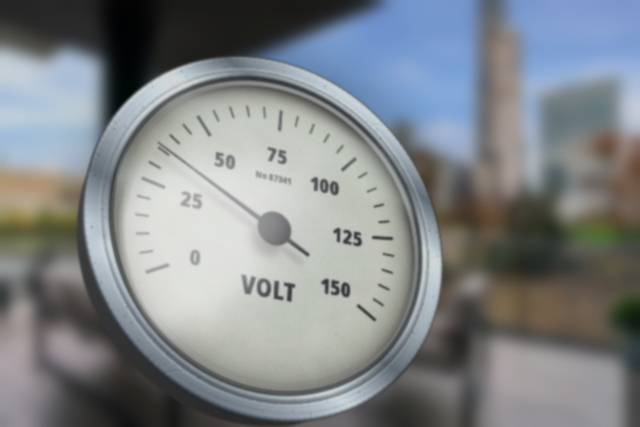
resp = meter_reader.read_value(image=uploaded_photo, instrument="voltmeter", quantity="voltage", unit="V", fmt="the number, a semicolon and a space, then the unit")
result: 35; V
